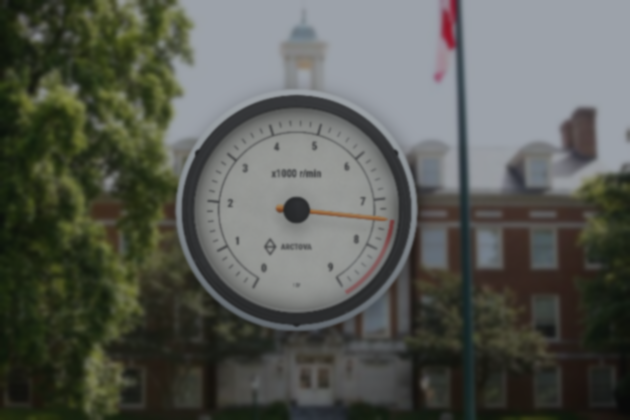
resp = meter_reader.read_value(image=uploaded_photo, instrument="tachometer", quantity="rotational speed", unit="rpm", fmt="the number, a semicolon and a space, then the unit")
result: 7400; rpm
